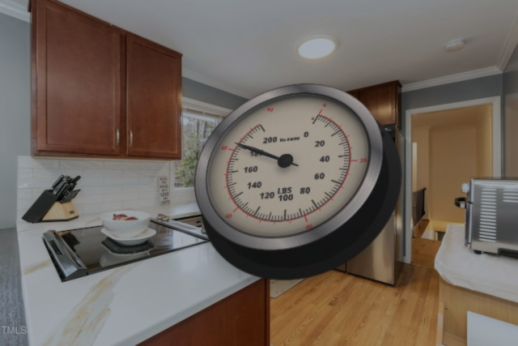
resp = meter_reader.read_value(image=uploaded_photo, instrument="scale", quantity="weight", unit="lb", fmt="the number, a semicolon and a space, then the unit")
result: 180; lb
